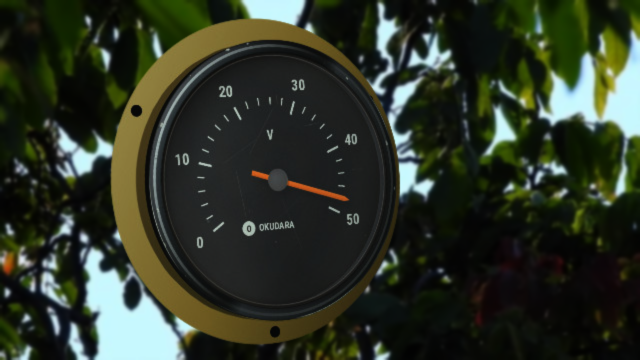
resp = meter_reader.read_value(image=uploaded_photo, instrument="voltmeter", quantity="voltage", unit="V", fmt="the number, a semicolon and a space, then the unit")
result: 48; V
